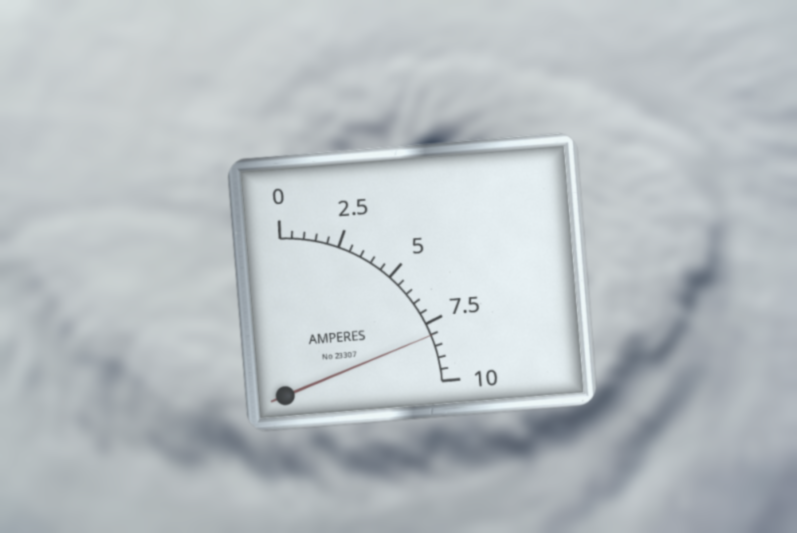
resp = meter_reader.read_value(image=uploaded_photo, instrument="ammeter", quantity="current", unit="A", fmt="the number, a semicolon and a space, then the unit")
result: 8; A
